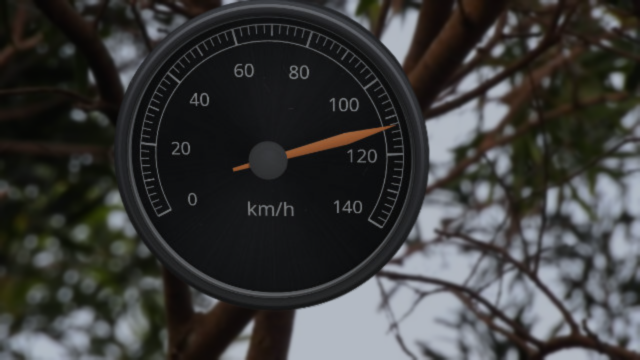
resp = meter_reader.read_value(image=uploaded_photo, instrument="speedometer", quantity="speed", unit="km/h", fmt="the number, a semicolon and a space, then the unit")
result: 112; km/h
